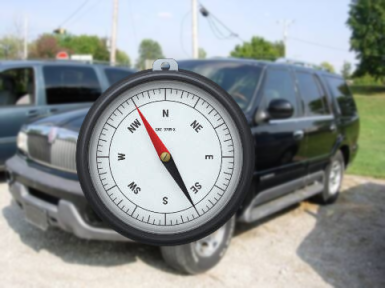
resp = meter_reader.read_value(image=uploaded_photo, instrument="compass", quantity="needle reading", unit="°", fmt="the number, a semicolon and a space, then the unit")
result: 330; °
